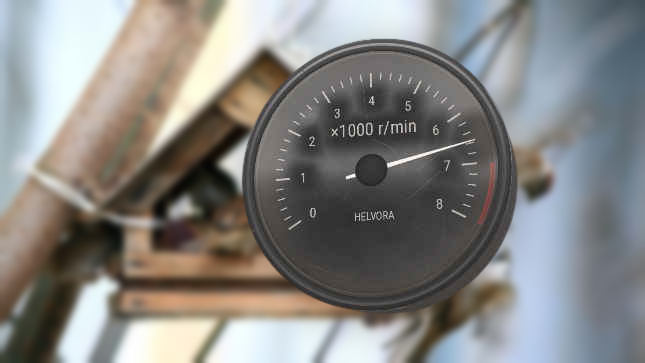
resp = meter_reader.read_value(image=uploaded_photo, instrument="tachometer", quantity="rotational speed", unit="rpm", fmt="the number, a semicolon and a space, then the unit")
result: 6600; rpm
